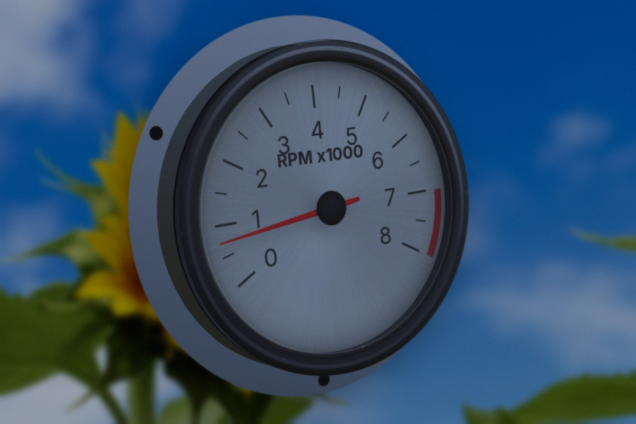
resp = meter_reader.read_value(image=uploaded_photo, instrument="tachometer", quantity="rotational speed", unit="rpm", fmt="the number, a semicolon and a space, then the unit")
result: 750; rpm
